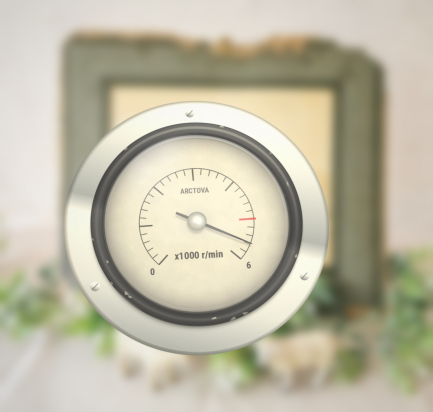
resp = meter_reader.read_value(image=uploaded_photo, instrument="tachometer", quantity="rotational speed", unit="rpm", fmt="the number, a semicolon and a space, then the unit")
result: 5600; rpm
